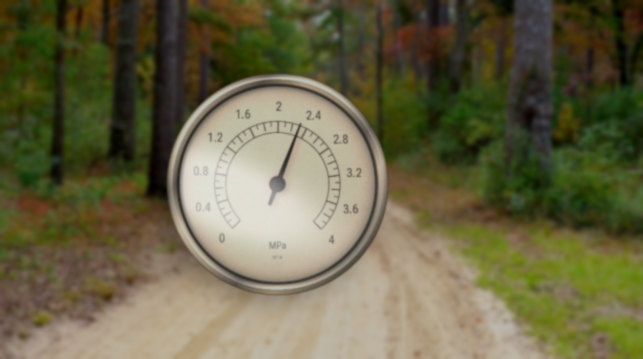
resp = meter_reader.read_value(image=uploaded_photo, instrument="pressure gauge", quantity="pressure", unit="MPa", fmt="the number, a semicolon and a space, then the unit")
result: 2.3; MPa
